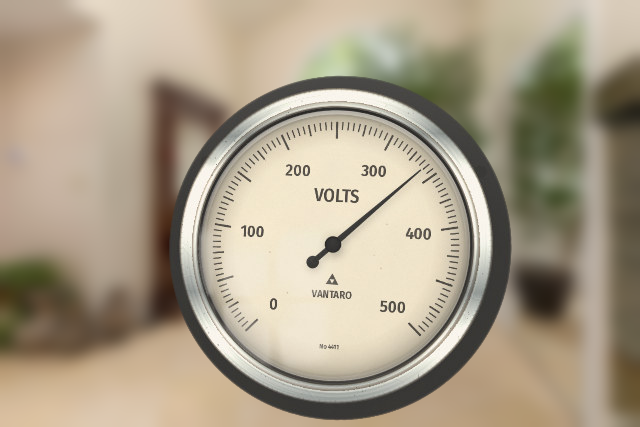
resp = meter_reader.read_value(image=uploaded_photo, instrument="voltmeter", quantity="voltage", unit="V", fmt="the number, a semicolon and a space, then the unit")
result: 340; V
